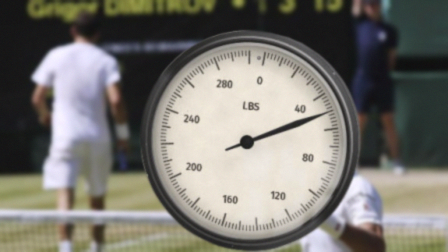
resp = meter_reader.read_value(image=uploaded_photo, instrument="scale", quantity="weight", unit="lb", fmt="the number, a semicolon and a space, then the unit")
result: 50; lb
